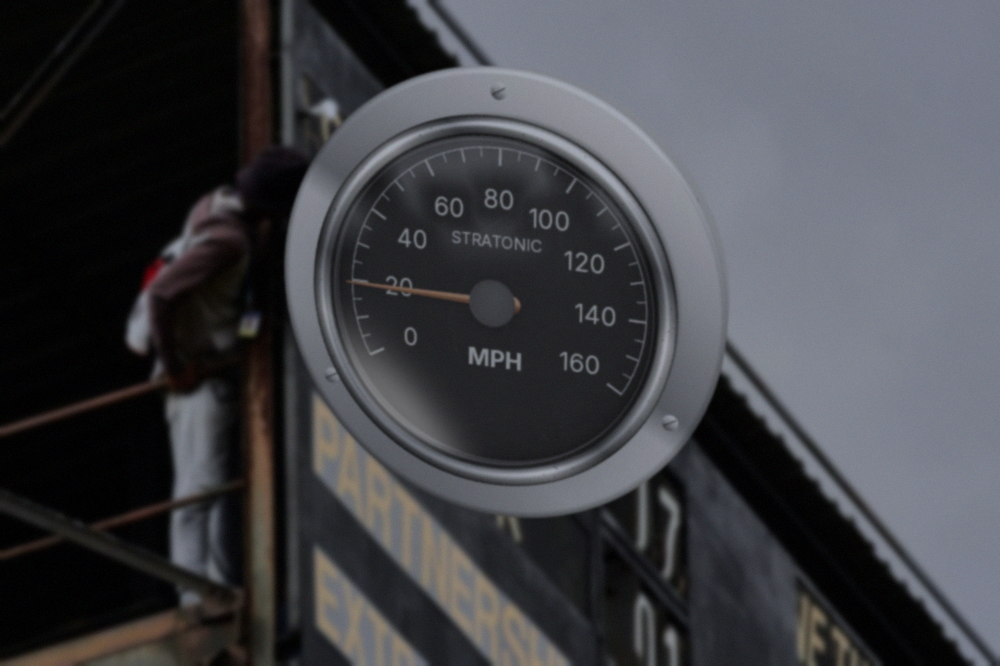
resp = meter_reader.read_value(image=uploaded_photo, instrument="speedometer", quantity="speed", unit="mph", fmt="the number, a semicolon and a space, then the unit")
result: 20; mph
